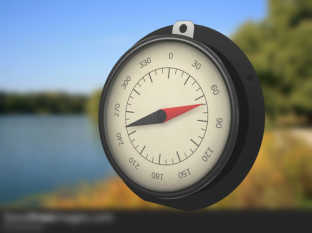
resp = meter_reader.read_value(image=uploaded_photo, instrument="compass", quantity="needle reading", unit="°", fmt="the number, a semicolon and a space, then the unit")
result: 70; °
